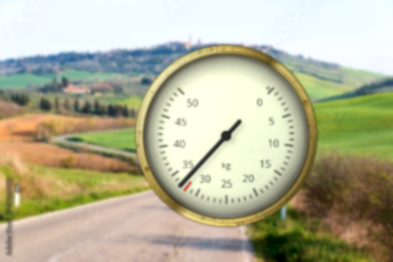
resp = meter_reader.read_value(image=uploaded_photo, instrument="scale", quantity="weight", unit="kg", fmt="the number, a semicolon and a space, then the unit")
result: 33; kg
